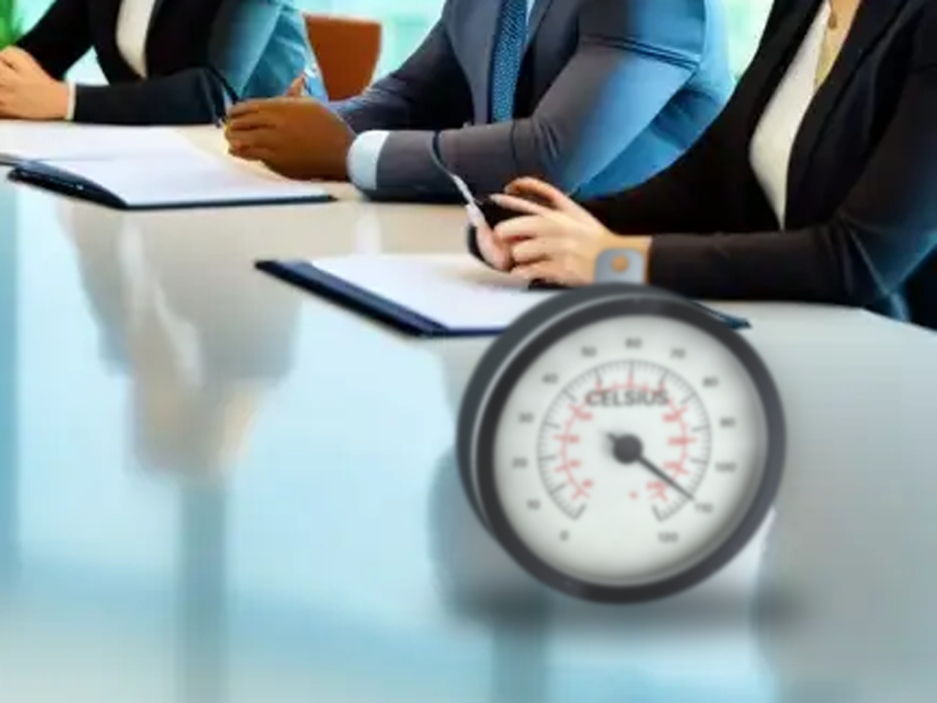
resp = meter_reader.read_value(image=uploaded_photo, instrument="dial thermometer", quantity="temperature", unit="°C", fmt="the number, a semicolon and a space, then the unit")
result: 110; °C
